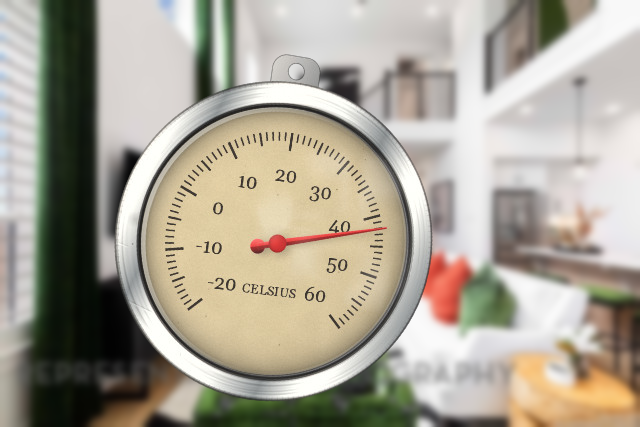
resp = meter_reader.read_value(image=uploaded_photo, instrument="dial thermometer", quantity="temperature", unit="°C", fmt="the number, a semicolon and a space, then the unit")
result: 42; °C
